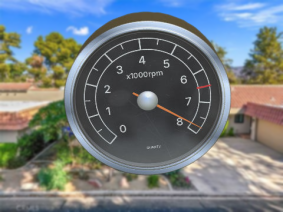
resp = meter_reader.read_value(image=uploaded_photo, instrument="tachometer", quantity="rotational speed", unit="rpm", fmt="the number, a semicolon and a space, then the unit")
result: 7750; rpm
